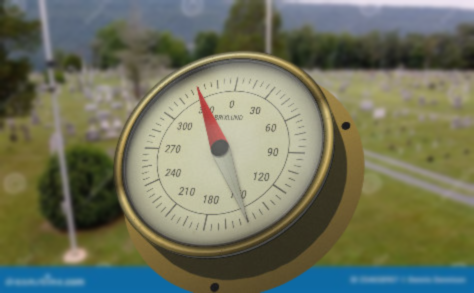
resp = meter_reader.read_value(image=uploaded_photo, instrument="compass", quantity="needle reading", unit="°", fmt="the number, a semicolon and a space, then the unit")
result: 330; °
